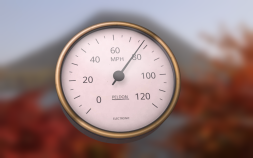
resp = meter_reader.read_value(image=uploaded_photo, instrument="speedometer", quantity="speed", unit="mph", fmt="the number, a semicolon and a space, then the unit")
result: 77.5; mph
